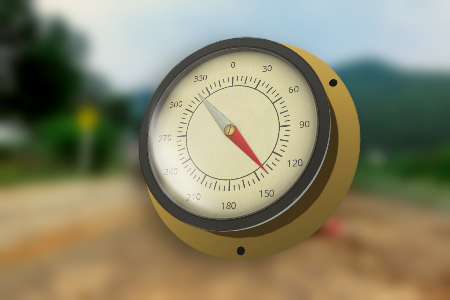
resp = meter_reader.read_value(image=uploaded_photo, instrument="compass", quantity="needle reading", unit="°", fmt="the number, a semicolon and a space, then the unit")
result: 140; °
